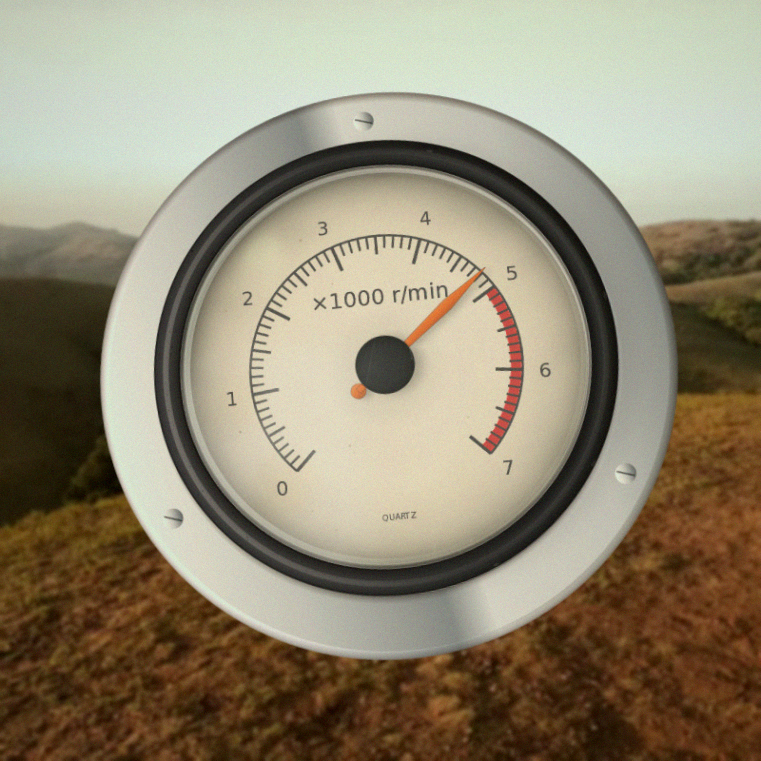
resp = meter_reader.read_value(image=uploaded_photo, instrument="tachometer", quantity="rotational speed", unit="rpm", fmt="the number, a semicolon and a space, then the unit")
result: 4800; rpm
